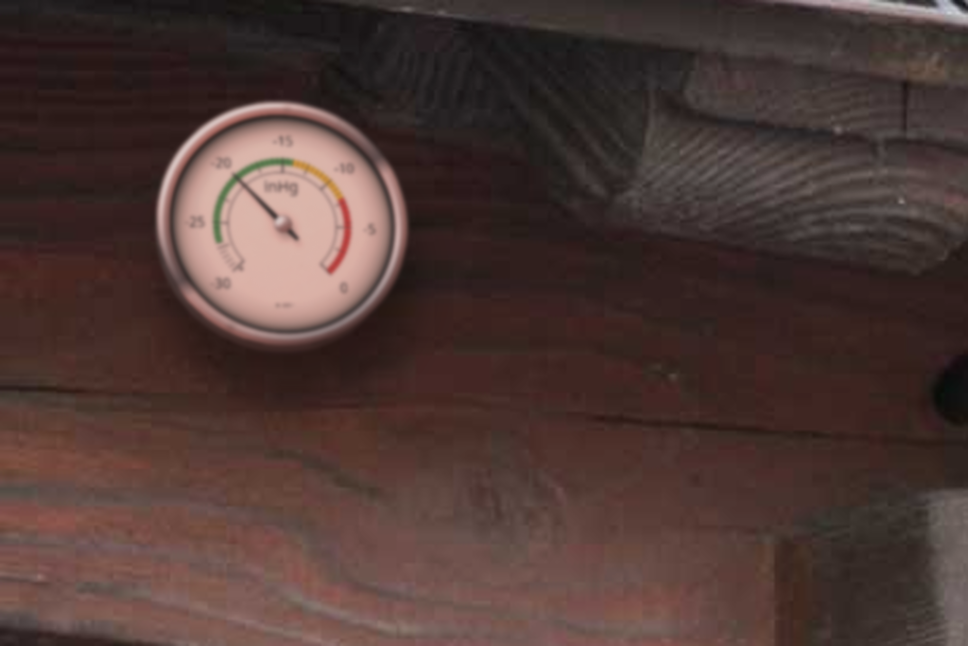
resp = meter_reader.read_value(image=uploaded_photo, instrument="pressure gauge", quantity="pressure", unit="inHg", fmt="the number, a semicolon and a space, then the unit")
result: -20; inHg
